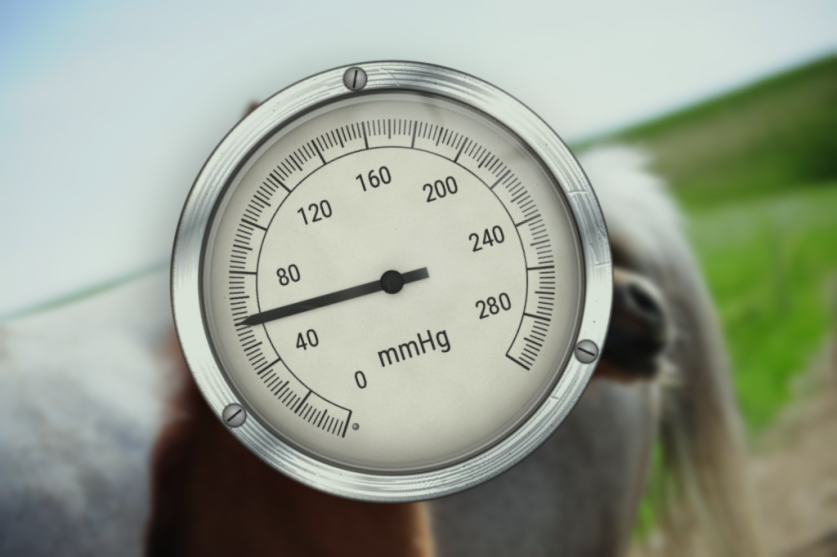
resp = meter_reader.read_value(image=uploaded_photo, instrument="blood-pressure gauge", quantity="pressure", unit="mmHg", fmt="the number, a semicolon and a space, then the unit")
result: 60; mmHg
